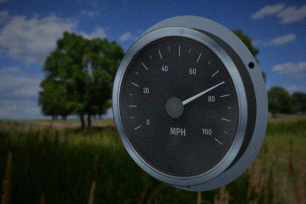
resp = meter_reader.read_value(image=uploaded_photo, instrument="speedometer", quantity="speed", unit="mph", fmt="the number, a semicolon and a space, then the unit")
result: 75; mph
